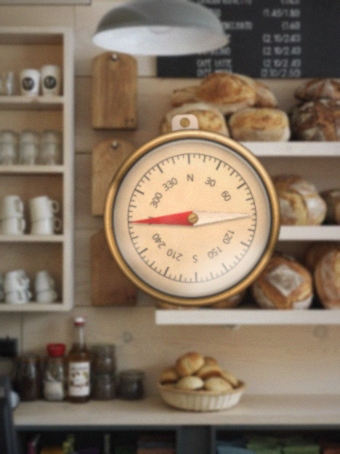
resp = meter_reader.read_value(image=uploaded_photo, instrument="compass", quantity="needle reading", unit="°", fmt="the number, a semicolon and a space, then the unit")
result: 270; °
